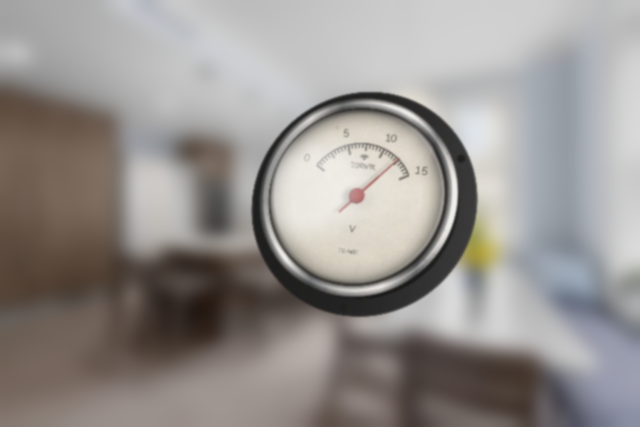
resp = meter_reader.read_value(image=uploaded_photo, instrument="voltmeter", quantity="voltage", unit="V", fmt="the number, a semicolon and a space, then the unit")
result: 12.5; V
